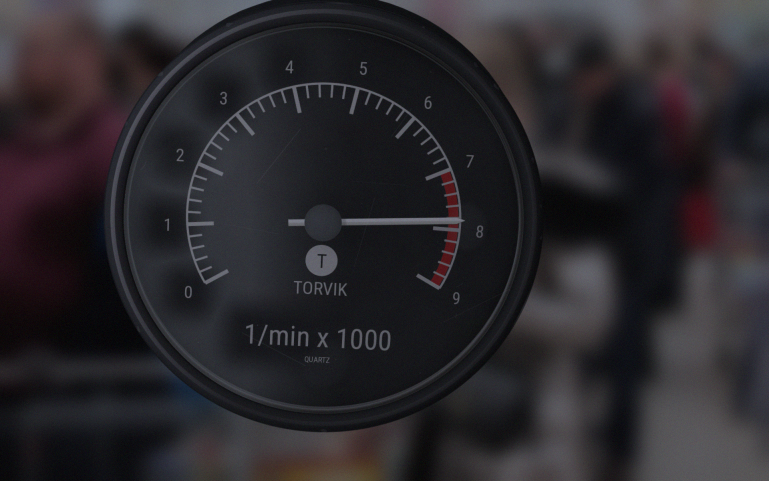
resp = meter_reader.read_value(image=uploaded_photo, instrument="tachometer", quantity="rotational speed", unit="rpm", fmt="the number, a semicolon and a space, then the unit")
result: 7800; rpm
